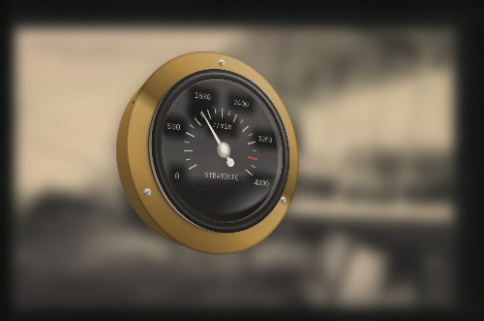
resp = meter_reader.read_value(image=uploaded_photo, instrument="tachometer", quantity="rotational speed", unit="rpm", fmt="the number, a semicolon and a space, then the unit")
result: 1400; rpm
